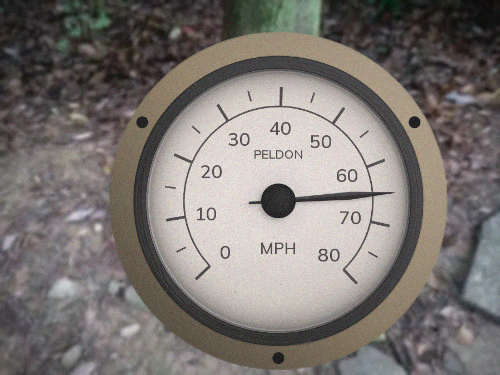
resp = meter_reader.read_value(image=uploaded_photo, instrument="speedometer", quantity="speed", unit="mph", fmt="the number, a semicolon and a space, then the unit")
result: 65; mph
